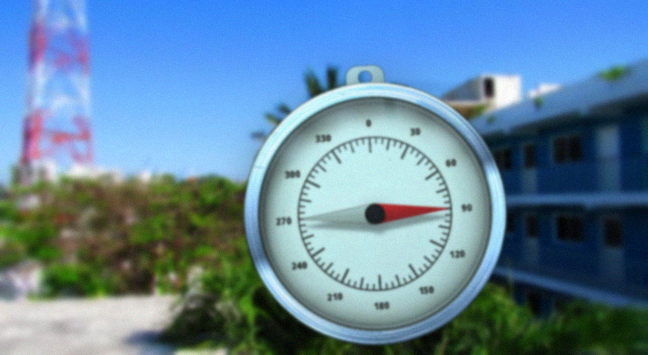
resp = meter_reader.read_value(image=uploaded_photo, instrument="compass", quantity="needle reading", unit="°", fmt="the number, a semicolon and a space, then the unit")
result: 90; °
